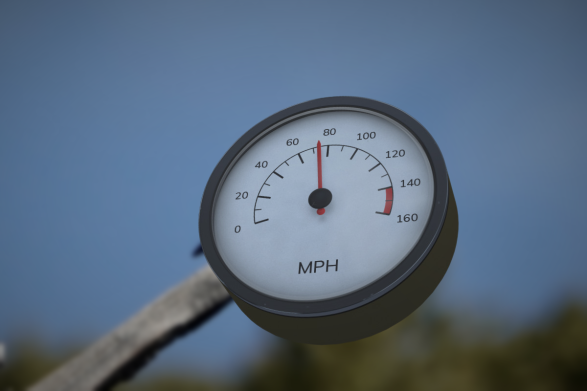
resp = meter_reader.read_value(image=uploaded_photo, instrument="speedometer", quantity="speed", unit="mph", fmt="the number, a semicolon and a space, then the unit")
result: 75; mph
